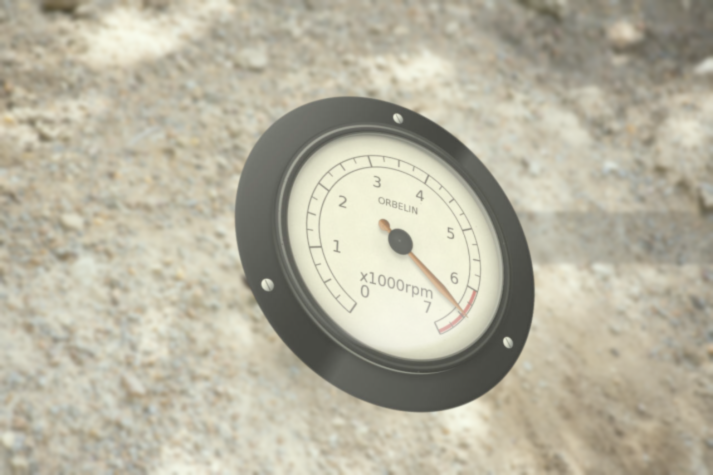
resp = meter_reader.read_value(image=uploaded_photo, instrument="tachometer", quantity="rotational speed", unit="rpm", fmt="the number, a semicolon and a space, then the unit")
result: 6500; rpm
